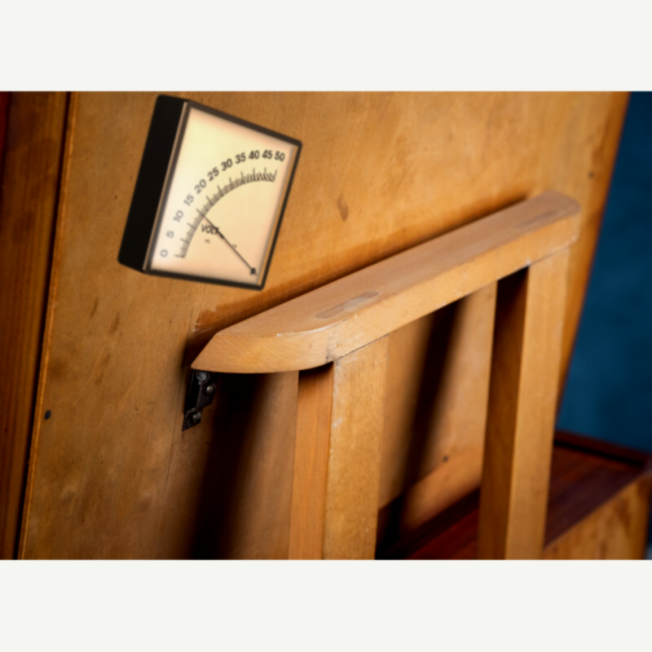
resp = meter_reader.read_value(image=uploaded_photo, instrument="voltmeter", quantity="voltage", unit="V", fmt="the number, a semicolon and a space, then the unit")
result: 15; V
